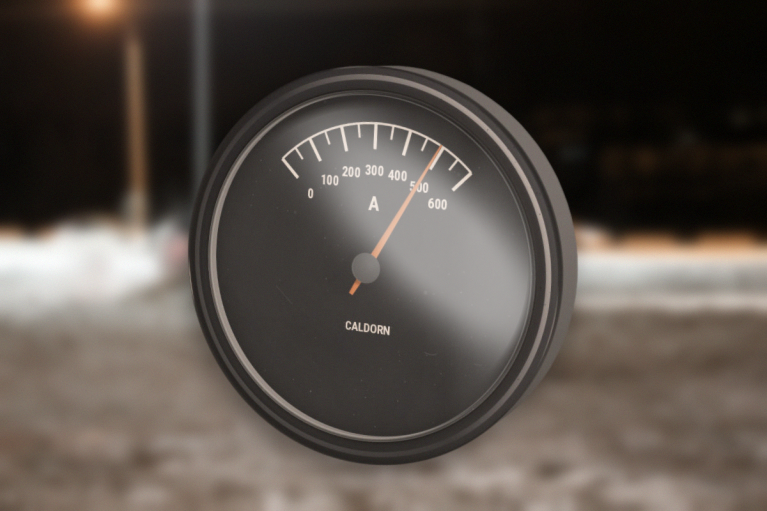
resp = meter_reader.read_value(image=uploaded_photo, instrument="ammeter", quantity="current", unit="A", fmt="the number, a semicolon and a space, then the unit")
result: 500; A
